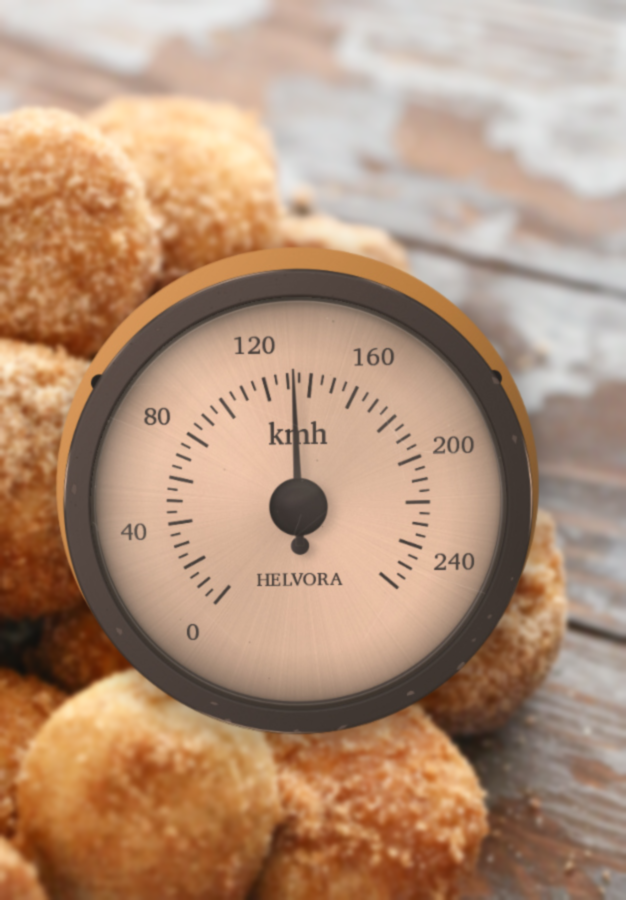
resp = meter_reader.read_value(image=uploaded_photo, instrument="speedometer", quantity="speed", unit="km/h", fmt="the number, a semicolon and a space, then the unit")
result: 132.5; km/h
